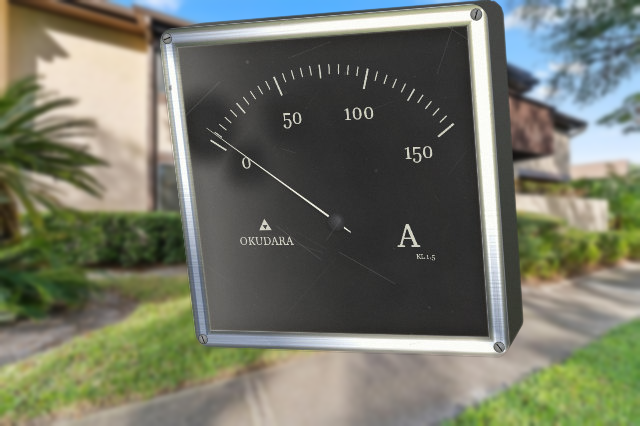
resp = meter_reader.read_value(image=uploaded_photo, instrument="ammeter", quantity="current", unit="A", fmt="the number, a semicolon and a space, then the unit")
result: 5; A
